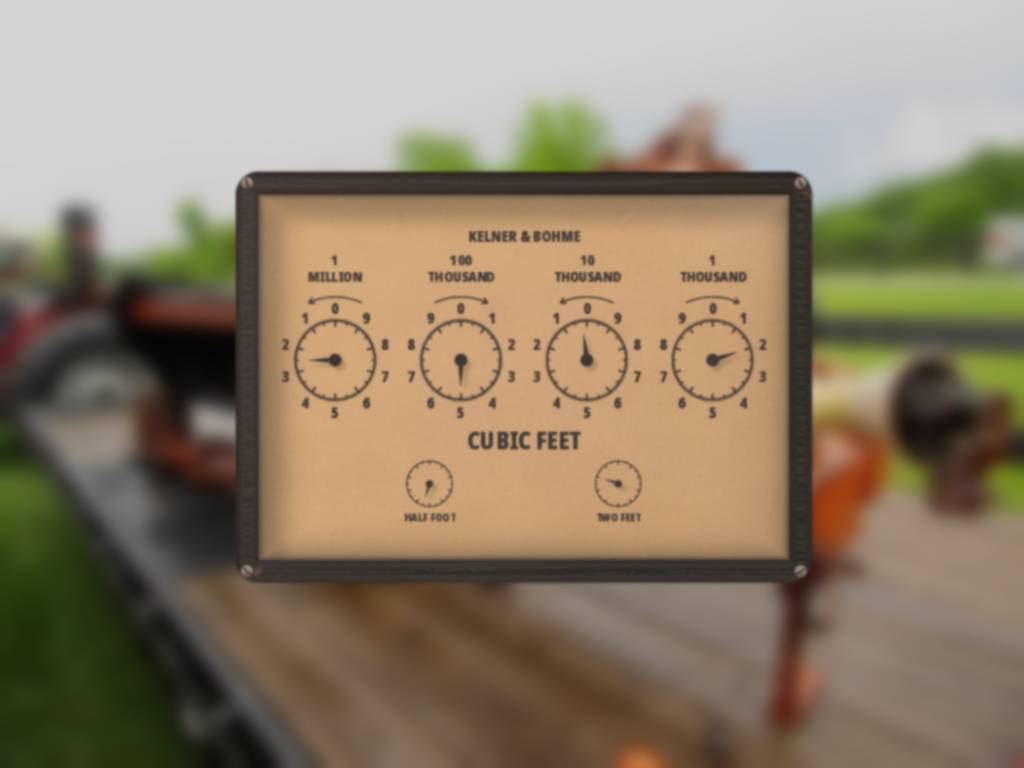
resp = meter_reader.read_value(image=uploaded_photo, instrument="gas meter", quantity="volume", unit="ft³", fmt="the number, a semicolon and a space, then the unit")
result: 250200; ft³
